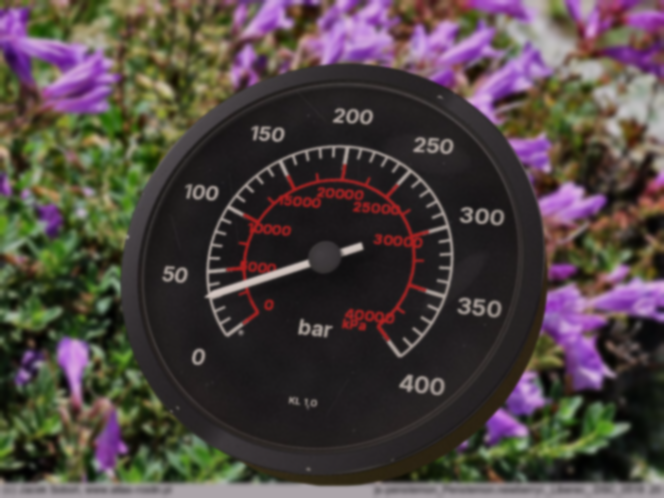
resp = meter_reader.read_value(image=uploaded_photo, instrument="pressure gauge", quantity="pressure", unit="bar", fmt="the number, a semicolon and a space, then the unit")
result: 30; bar
